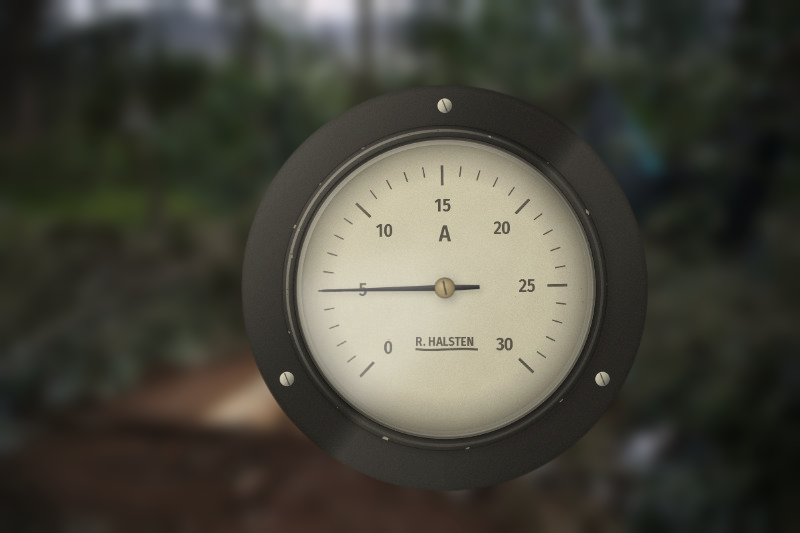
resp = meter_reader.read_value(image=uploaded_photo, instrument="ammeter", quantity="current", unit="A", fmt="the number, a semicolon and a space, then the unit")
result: 5; A
